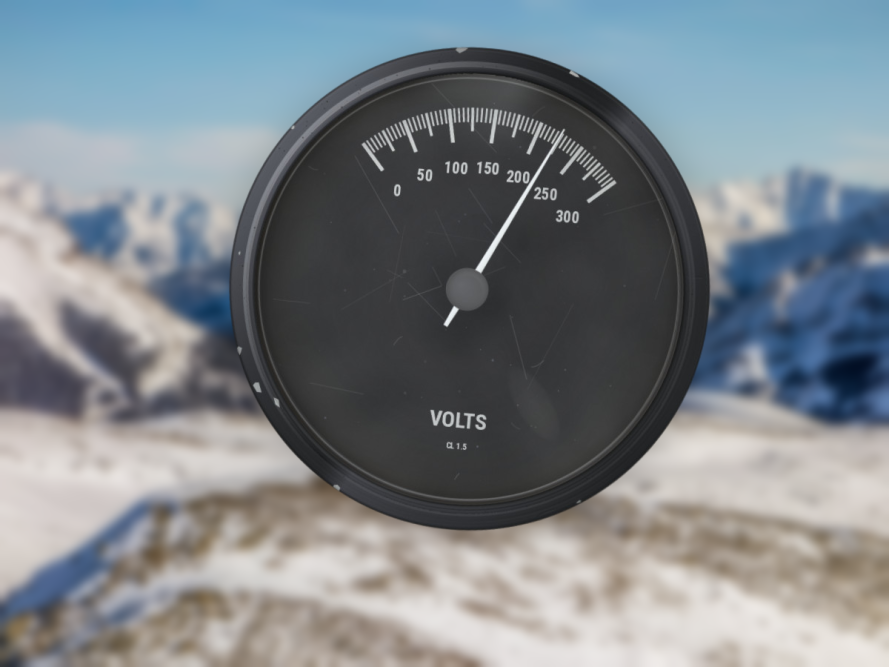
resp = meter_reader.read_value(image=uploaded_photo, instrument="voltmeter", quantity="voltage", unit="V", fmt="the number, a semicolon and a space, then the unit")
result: 225; V
